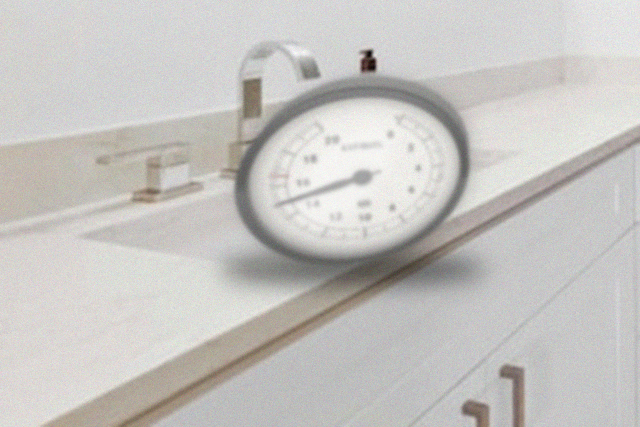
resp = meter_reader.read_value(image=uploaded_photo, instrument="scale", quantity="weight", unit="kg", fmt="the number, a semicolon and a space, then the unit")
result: 15; kg
